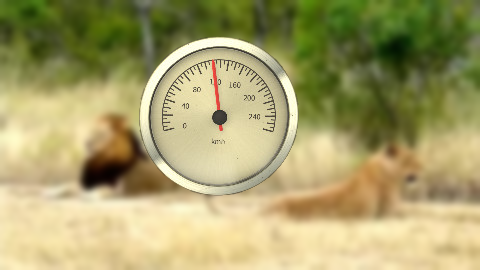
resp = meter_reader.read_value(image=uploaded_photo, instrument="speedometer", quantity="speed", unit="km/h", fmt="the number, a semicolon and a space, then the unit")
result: 120; km/h
